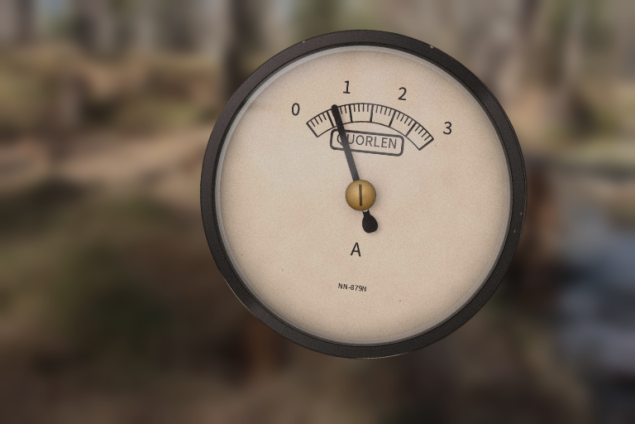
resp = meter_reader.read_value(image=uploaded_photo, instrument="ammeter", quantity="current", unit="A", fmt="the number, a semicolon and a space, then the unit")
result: 0.7; A
